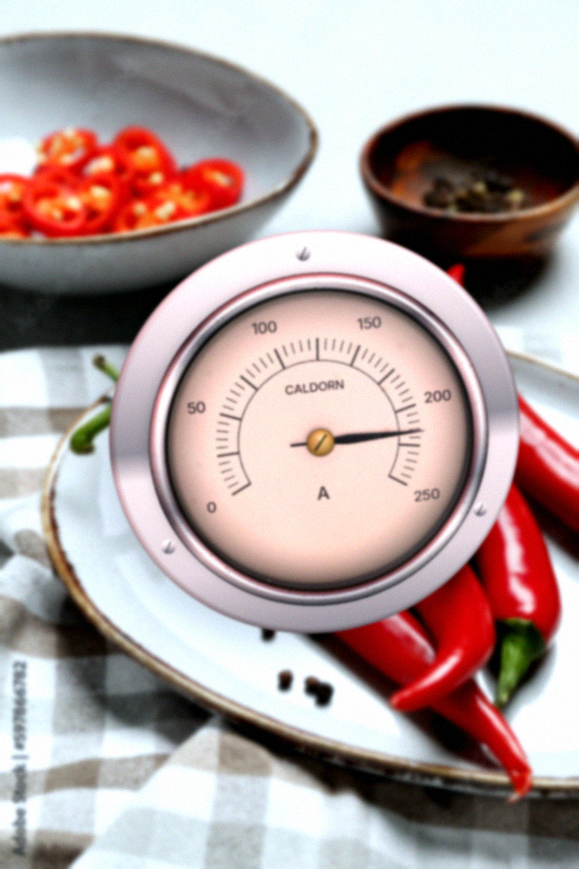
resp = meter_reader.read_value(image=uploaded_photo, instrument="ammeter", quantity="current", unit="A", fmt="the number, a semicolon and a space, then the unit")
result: 215; A
